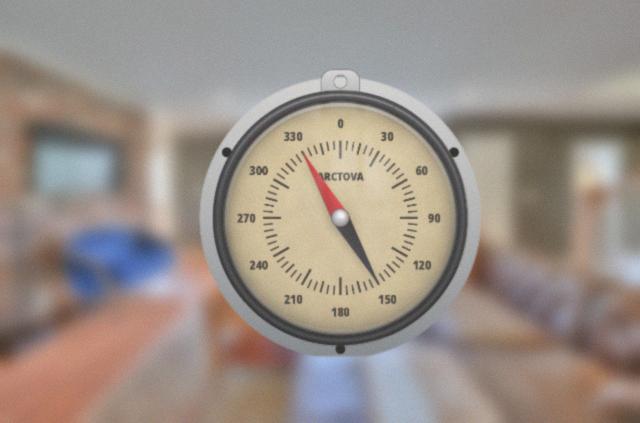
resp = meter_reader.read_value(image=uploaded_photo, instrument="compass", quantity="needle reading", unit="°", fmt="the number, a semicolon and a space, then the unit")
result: 330; °
